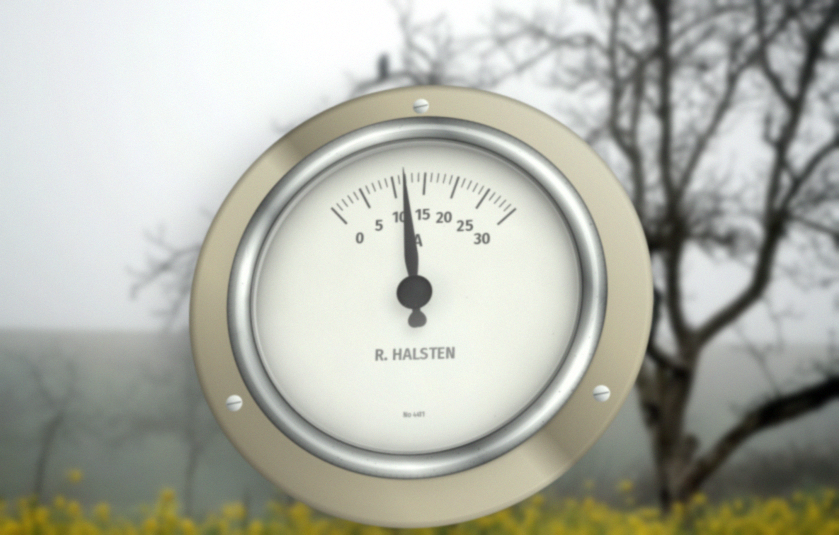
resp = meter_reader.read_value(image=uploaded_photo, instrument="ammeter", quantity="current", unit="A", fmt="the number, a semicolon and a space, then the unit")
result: 12; A
